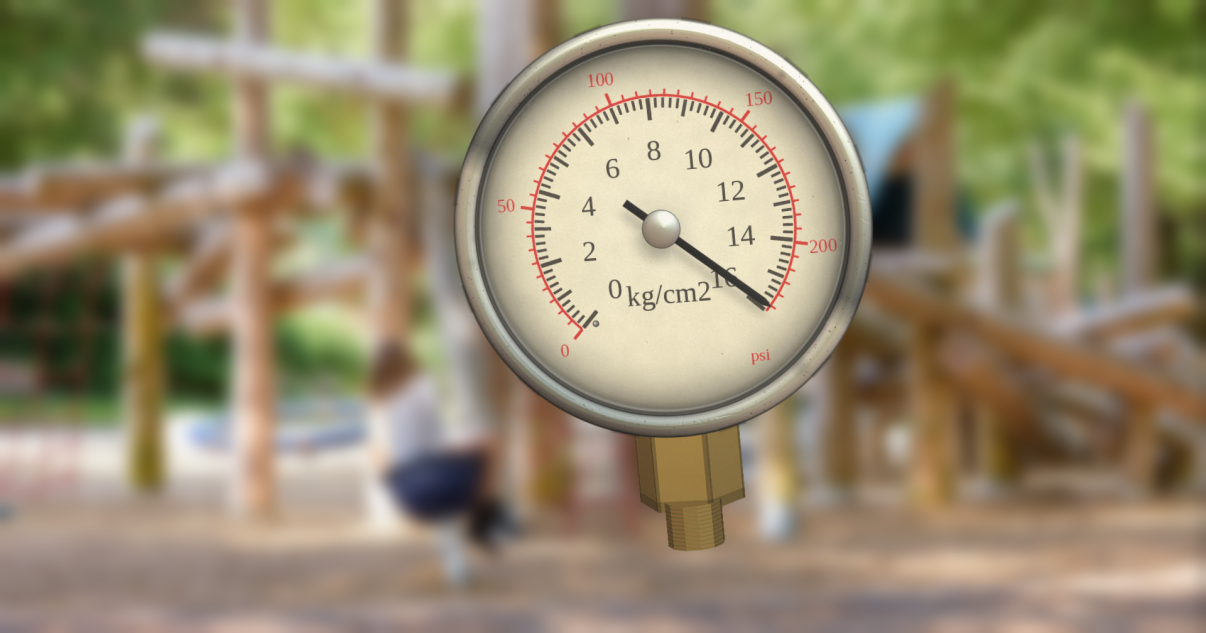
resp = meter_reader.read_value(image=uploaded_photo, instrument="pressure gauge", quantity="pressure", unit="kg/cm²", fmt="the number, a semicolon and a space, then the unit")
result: 15.8; kg/cm²
